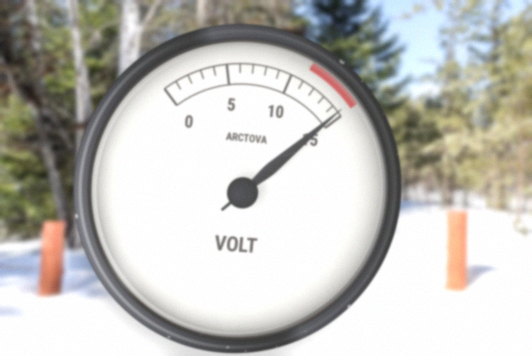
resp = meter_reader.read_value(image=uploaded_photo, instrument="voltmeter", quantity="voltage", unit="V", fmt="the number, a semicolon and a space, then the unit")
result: 14.5; V
